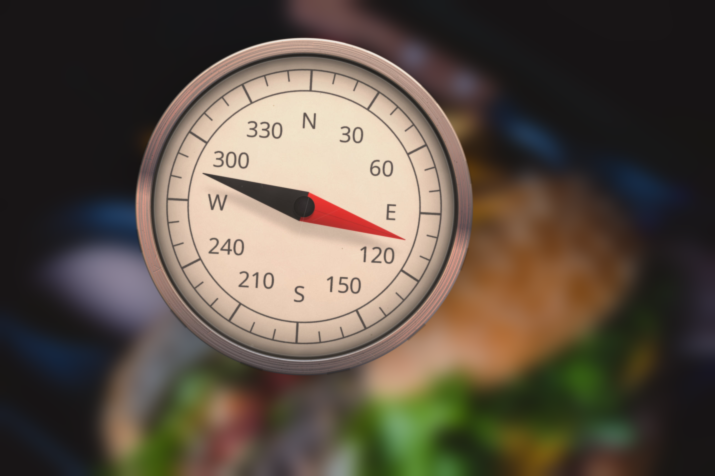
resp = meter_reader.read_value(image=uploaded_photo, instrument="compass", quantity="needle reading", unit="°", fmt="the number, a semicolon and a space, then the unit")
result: 105; °
